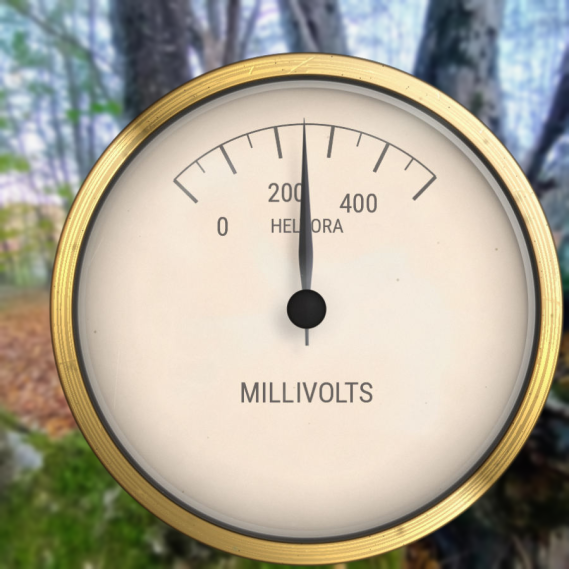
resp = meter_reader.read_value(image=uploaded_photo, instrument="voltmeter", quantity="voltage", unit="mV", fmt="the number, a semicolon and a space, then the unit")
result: 250; mV
